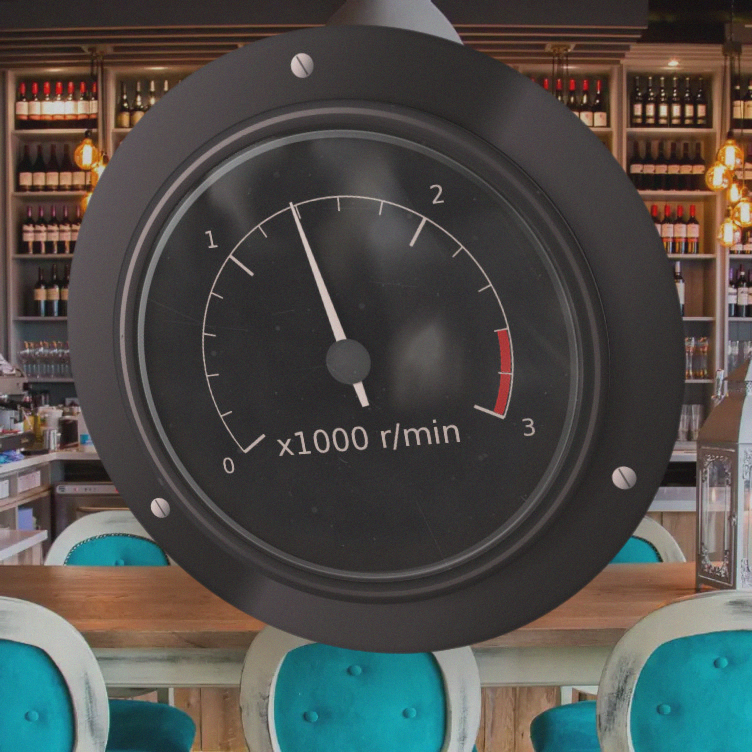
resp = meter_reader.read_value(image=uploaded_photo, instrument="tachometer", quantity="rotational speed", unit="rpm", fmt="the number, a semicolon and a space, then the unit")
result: 1400; rpm
